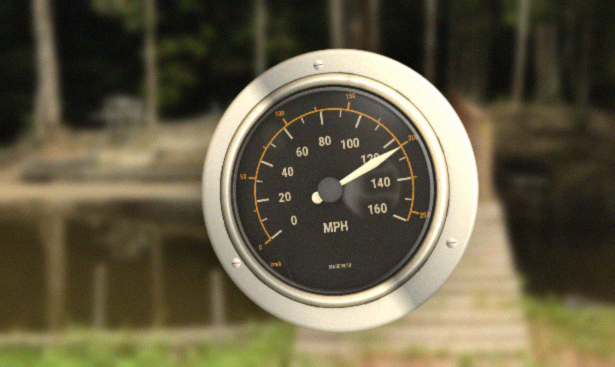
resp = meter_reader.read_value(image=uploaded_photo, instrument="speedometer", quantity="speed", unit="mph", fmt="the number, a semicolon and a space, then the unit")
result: 125; mph
